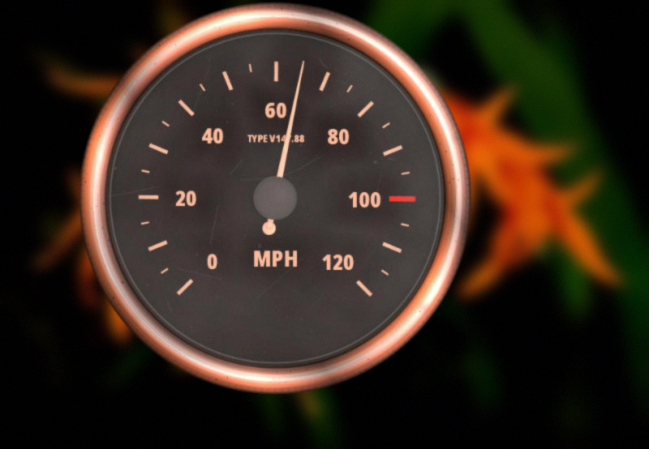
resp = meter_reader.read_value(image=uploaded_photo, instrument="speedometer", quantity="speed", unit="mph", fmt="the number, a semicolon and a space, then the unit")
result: 65; mph
